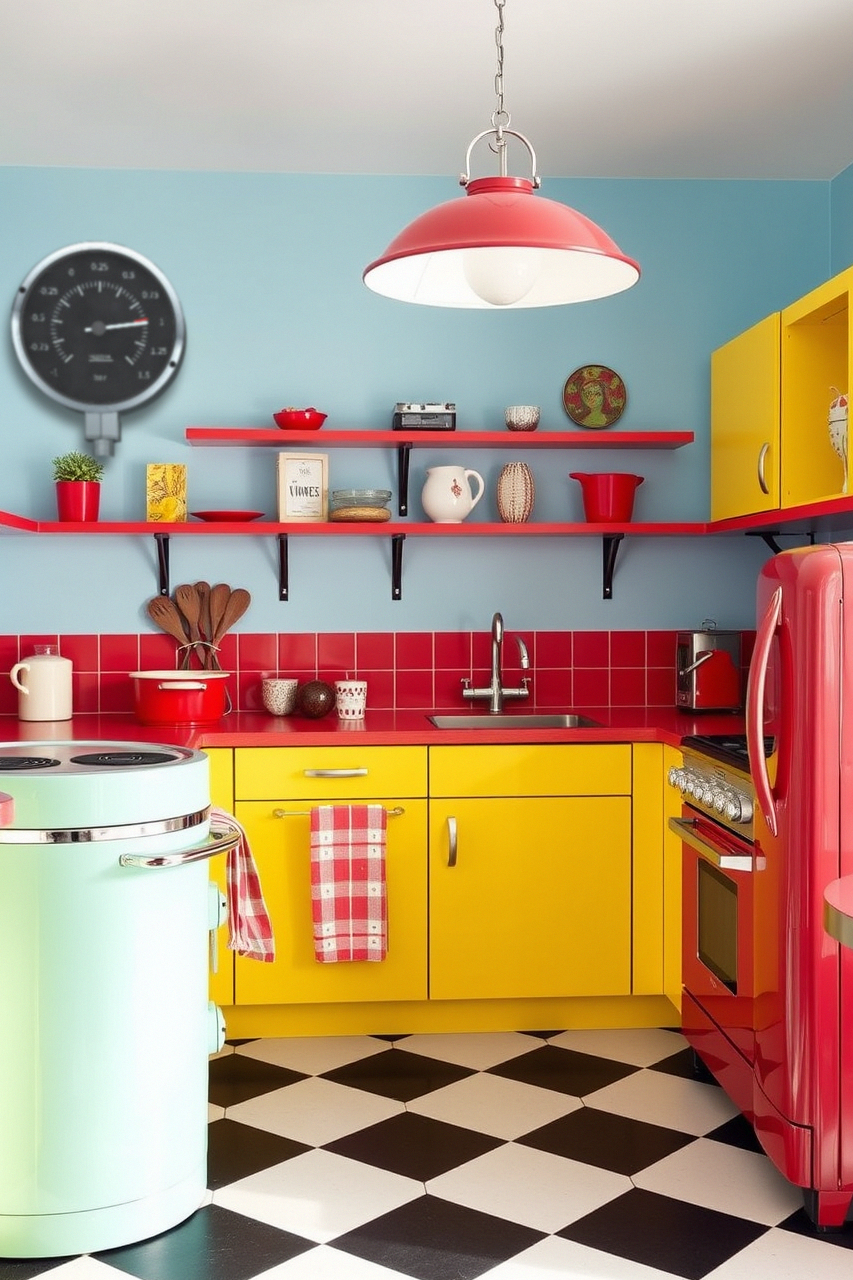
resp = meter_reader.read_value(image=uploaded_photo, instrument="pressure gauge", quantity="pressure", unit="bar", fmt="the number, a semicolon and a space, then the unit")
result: 1; bar
